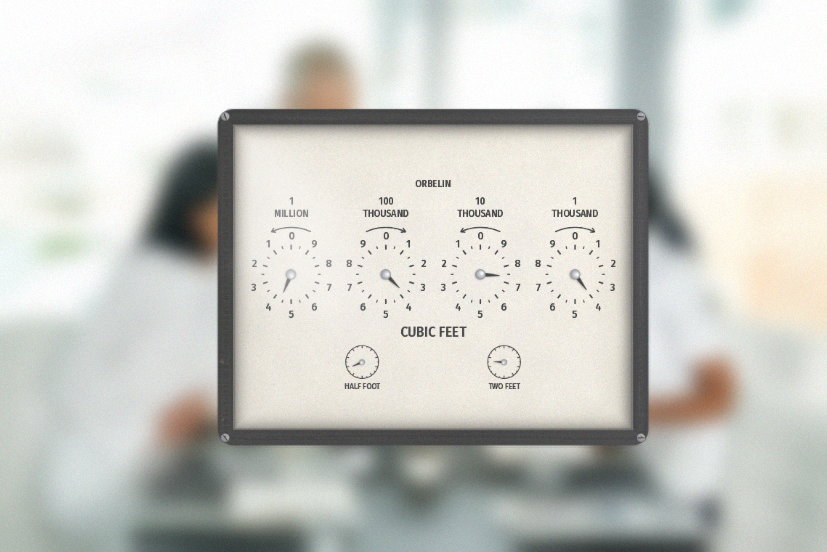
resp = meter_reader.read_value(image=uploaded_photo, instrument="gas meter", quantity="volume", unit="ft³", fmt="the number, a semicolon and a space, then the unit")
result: 437400; ft³
